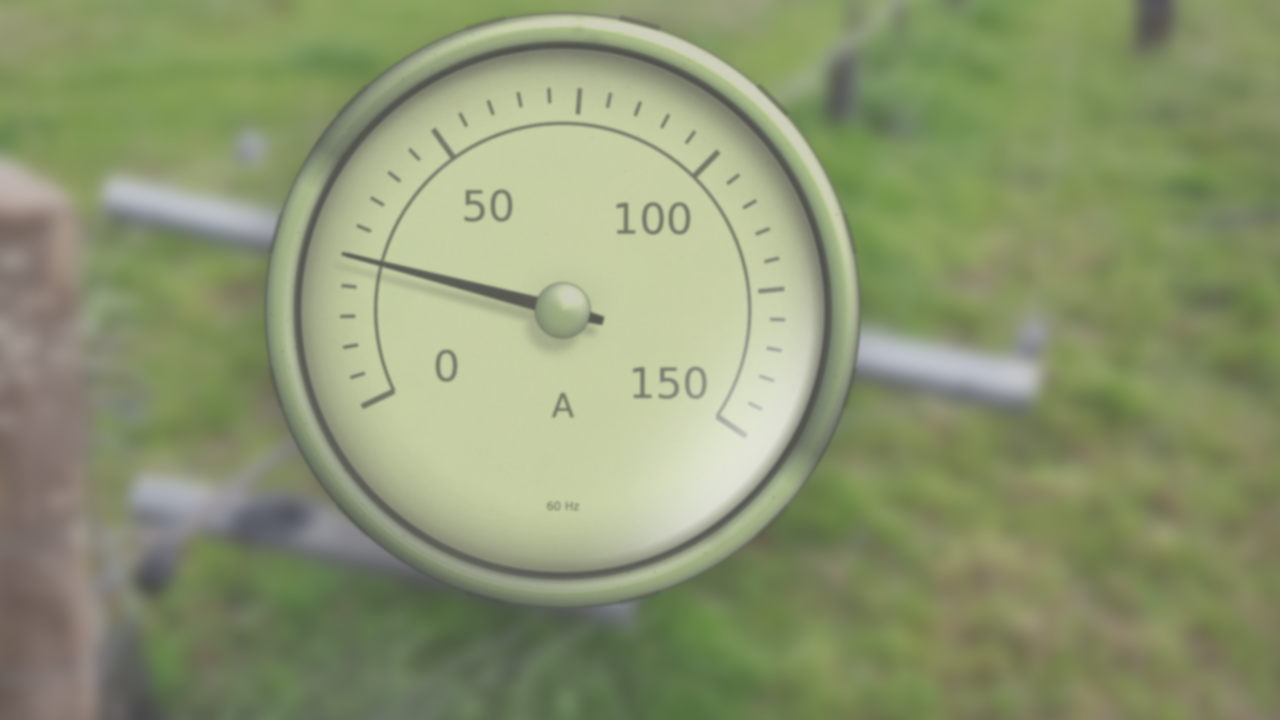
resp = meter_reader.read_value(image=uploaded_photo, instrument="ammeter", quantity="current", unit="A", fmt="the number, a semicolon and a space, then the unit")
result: 25; A
